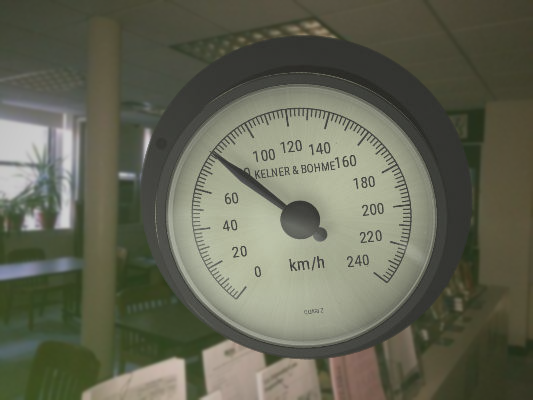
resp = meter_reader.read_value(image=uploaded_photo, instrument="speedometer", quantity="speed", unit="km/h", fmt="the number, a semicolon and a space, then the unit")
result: 80; km/h
